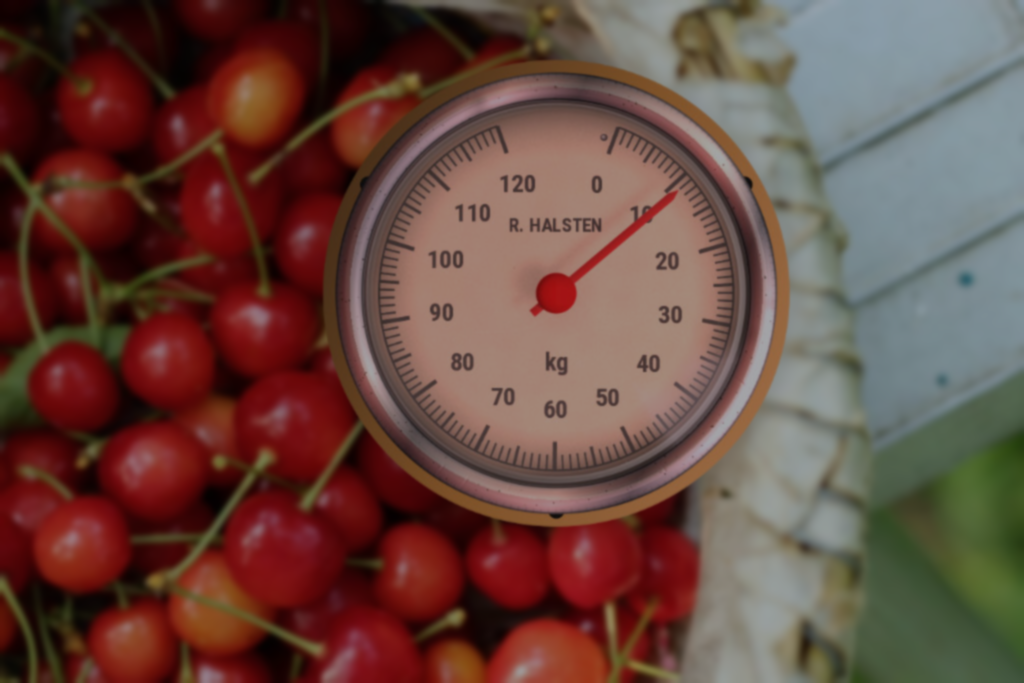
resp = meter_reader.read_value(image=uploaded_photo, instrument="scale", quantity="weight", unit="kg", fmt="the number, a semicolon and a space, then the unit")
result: 11; kg
